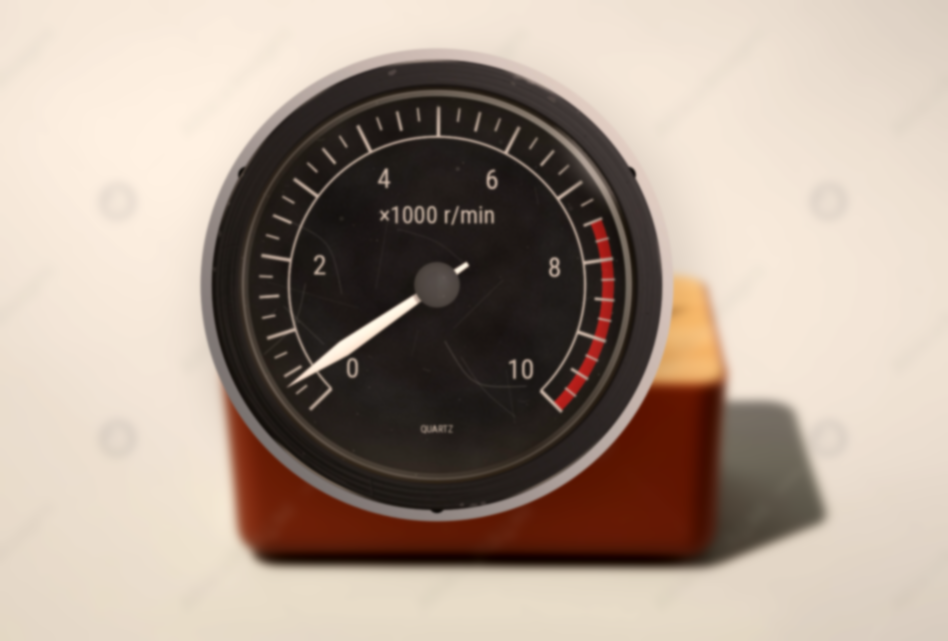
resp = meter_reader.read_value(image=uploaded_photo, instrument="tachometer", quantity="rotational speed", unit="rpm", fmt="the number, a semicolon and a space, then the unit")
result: 375; rpm
